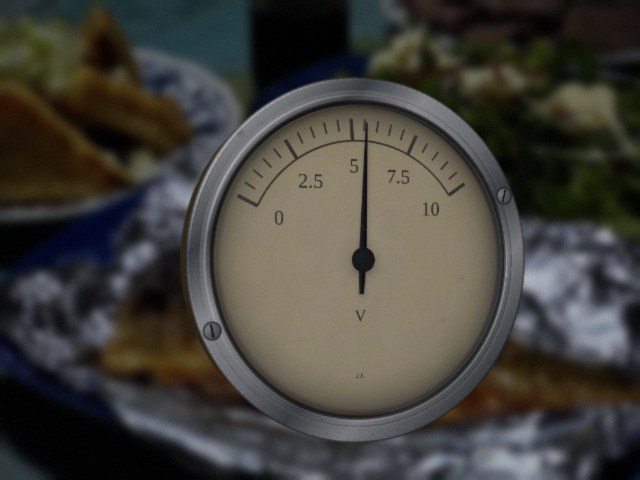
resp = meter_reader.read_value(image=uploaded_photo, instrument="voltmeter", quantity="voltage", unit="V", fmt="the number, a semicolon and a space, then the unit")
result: 5.5; V
